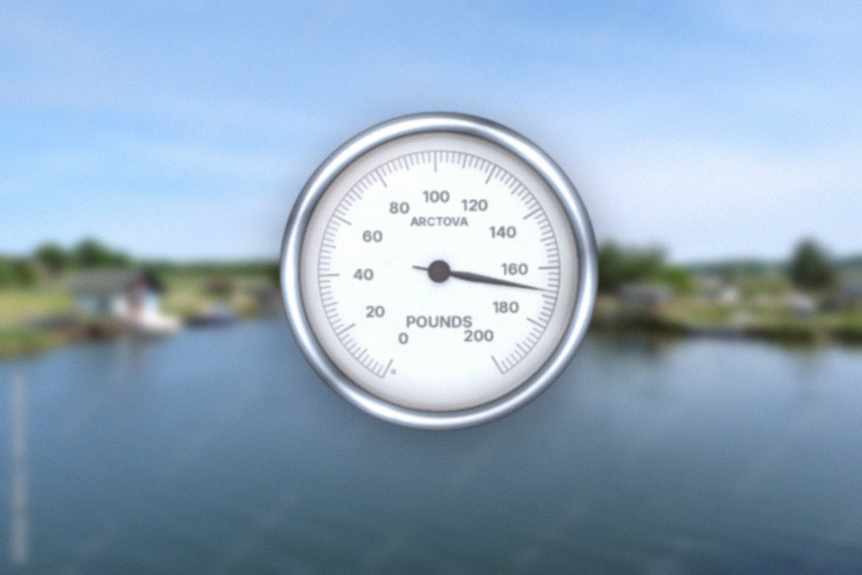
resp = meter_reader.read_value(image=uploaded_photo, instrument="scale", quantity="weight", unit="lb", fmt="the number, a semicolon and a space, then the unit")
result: 168; lb
